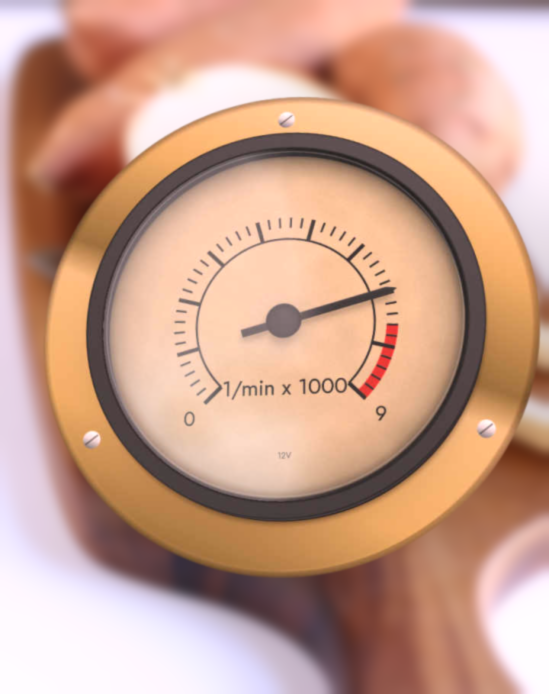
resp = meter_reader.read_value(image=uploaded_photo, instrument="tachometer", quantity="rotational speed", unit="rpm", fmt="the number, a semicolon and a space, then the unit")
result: 7000; rpm
